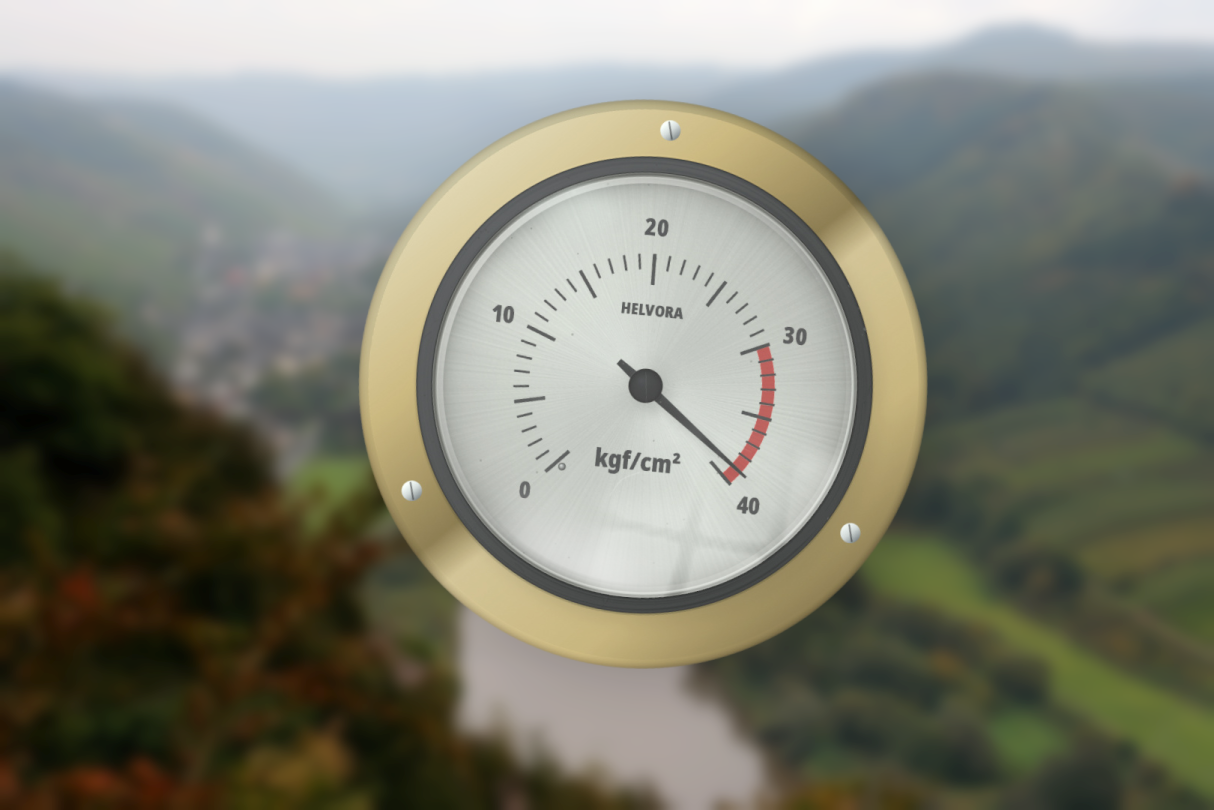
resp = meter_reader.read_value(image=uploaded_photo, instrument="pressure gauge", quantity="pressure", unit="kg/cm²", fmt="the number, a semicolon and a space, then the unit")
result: 39; kg/cm²
